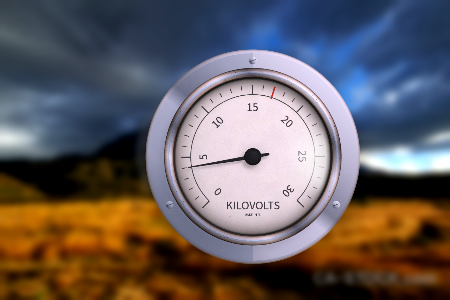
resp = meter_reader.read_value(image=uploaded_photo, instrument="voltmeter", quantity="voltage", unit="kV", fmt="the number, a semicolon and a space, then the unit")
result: 4; kV
